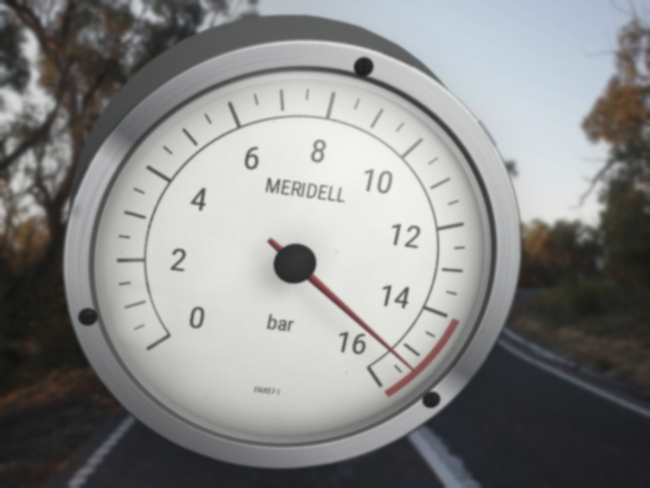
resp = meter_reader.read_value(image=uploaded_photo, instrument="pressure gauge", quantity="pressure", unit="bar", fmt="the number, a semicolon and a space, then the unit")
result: 15.25; bar
